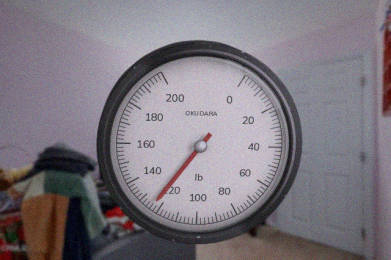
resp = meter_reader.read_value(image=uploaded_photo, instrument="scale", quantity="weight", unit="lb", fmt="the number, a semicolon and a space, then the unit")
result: 124; lb
